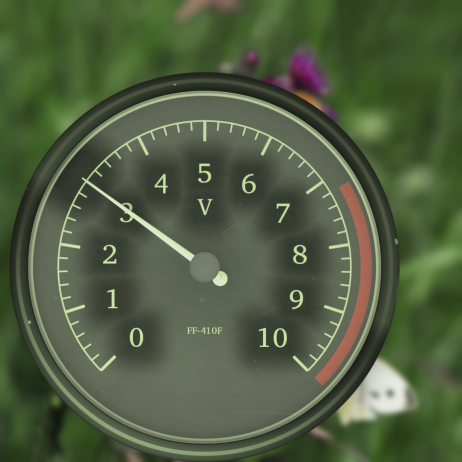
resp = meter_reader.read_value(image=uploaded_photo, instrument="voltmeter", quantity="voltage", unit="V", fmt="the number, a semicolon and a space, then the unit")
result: 3; V
